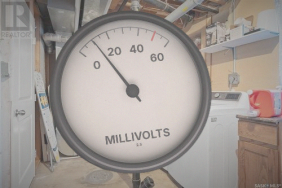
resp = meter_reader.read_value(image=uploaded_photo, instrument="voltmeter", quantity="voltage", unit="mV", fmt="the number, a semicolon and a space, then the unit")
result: 10; mV
